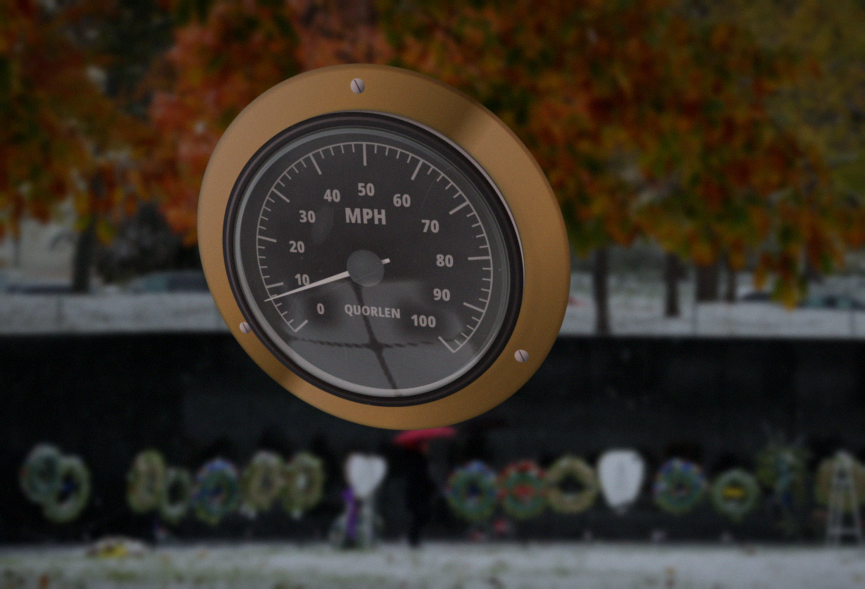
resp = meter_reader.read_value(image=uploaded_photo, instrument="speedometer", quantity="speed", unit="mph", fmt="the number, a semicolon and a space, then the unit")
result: 8; mph
